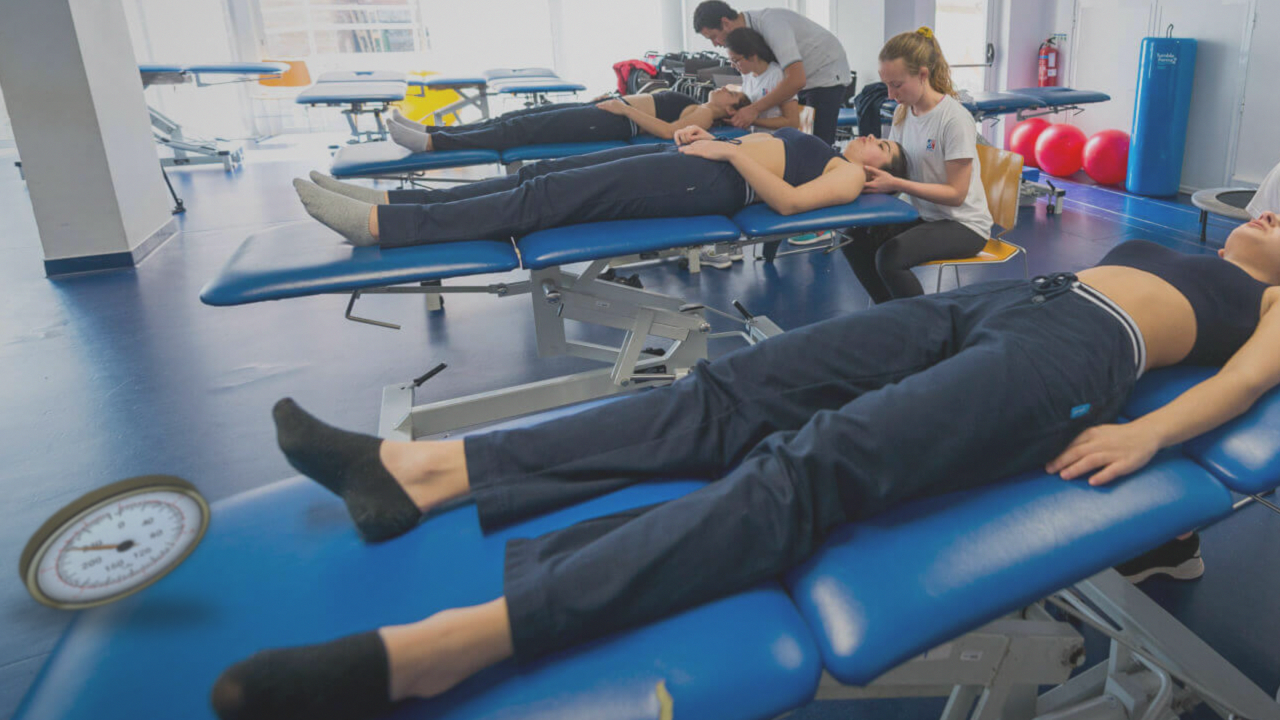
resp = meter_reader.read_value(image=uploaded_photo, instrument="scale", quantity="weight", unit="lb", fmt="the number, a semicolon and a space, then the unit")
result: 240; lb
